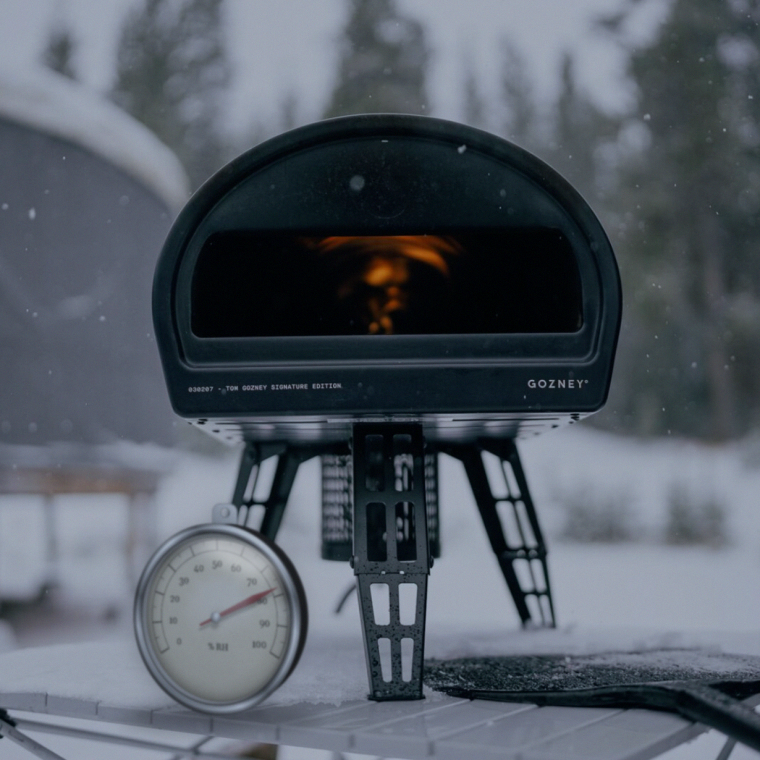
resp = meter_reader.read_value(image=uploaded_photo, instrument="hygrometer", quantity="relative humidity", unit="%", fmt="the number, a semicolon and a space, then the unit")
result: 77.5; %
